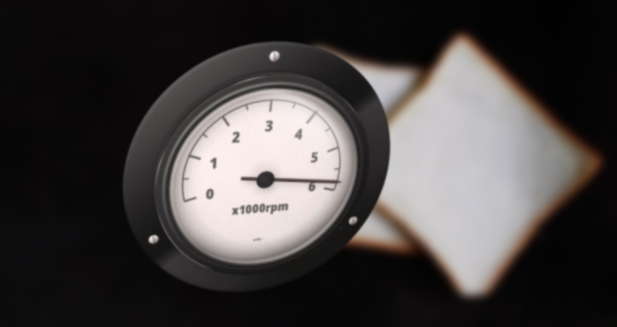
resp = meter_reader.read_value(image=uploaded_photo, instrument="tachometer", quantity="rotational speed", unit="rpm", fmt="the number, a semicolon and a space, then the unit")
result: 5750; rpm
